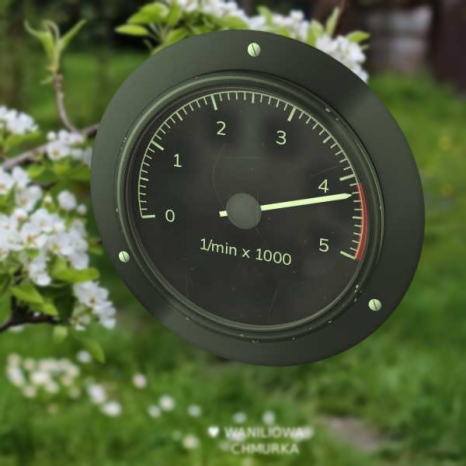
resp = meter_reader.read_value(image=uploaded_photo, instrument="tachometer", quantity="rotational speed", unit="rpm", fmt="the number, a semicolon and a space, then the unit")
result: 4200; rpm
